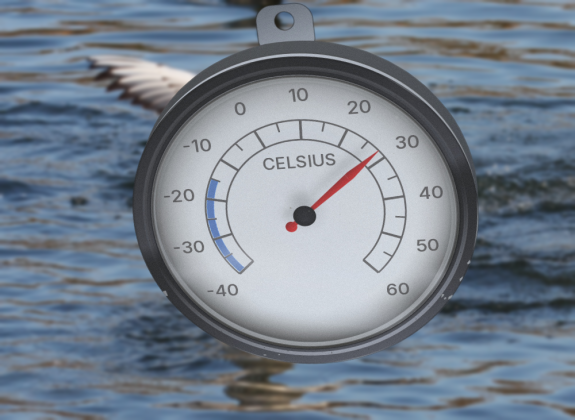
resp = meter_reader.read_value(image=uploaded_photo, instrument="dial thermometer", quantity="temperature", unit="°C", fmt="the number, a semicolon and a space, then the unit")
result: 27.5; °C
